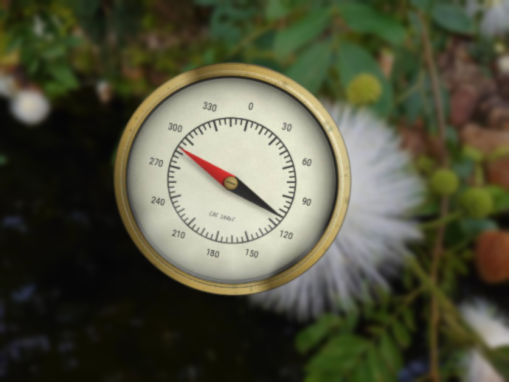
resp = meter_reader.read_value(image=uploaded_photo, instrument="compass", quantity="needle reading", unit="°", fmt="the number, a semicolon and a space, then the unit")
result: 290; °
